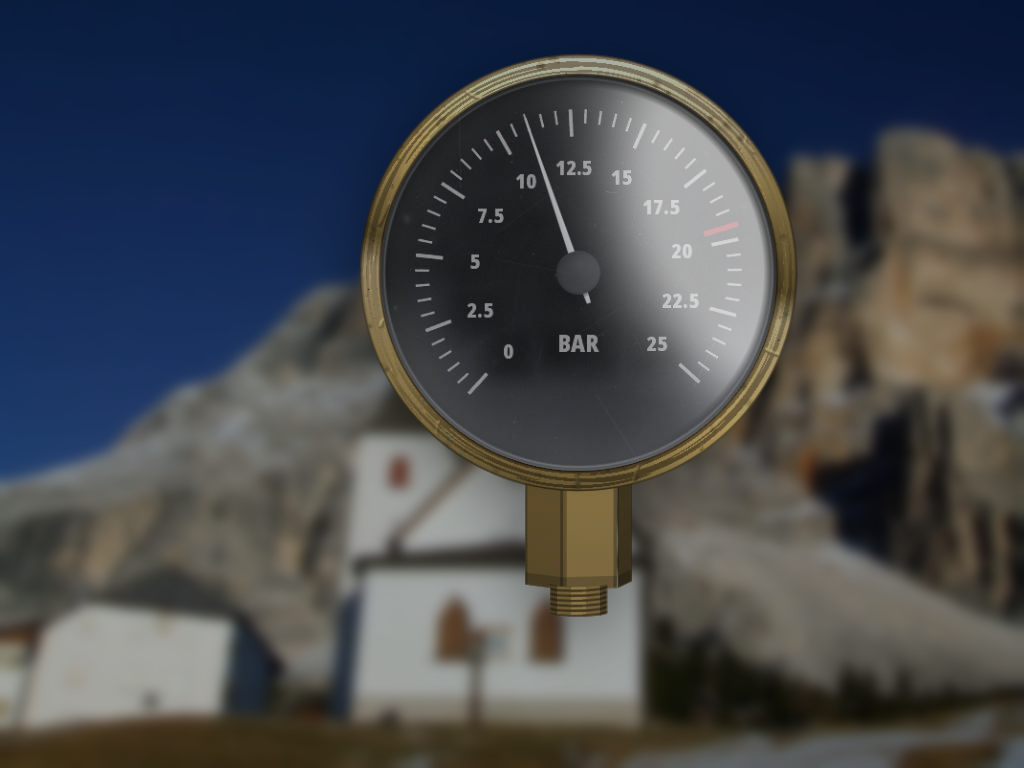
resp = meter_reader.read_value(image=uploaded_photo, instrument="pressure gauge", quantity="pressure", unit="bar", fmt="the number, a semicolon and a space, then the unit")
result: 11; bar
